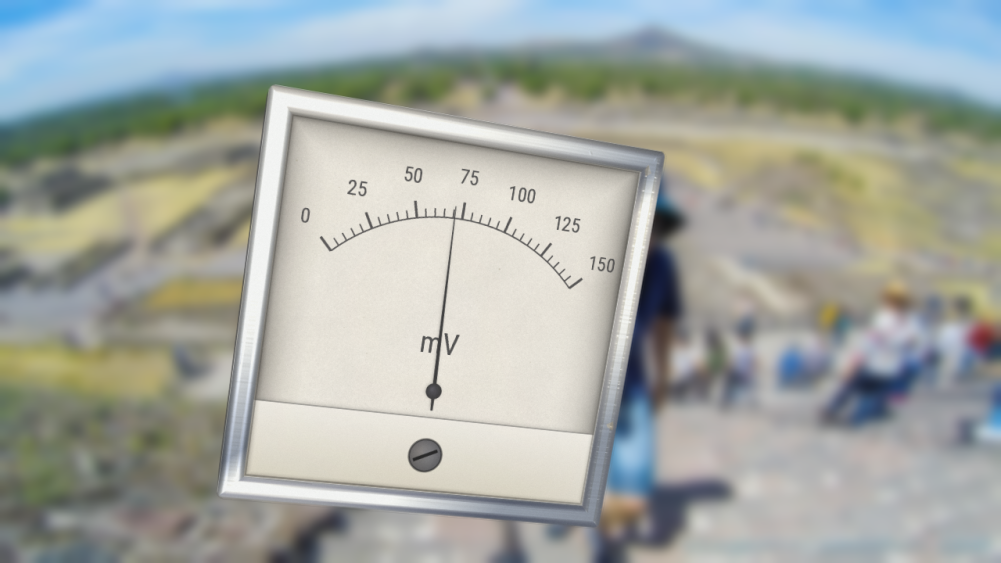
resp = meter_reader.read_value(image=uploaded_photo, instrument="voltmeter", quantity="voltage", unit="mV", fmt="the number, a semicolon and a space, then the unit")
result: 70; mV
